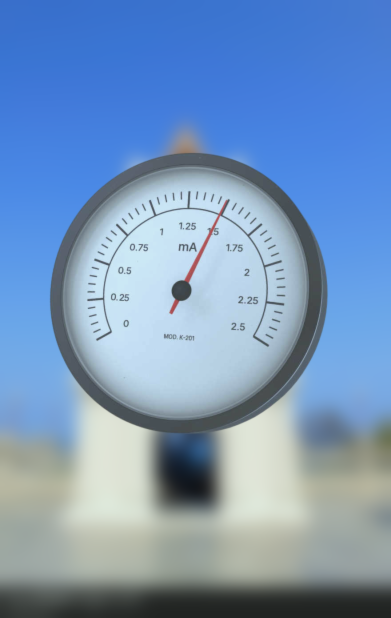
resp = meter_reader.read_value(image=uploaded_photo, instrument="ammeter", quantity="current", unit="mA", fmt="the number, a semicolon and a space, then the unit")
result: 1.5; mA
